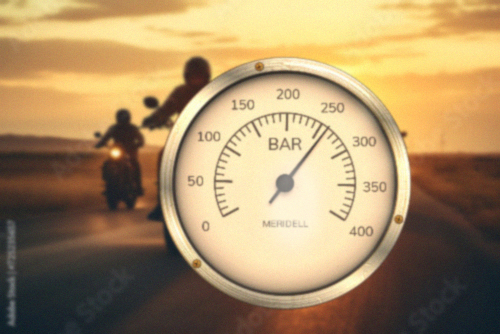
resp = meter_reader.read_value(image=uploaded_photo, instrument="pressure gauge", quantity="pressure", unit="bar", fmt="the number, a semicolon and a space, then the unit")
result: 260; bar
